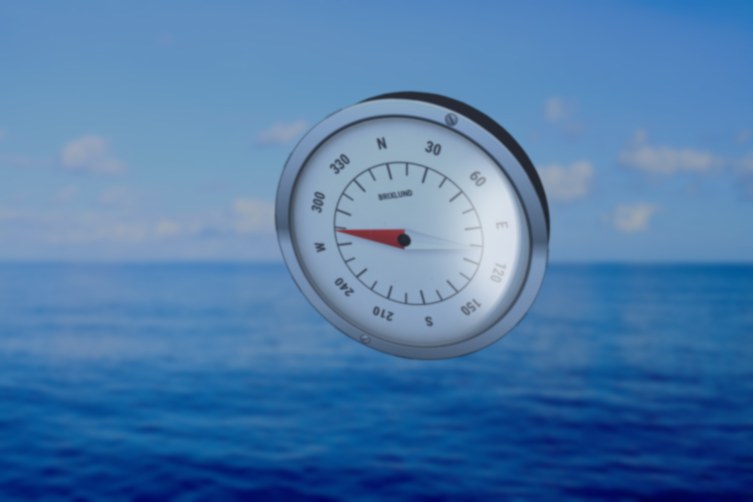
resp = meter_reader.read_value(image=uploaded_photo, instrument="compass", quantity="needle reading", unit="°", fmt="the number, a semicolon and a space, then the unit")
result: 285; °
